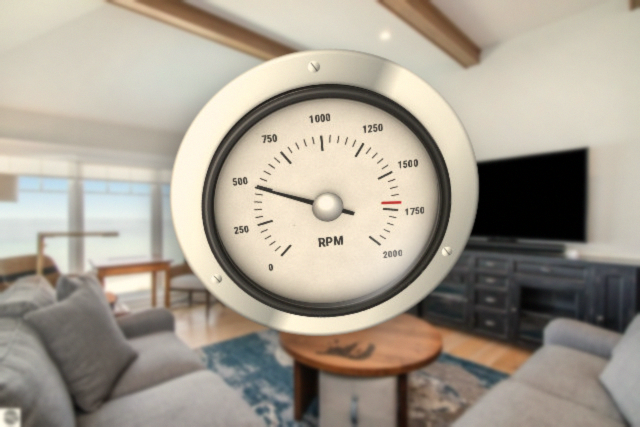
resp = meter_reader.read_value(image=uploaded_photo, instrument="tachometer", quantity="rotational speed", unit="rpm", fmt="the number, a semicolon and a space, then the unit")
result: 500; rpm
